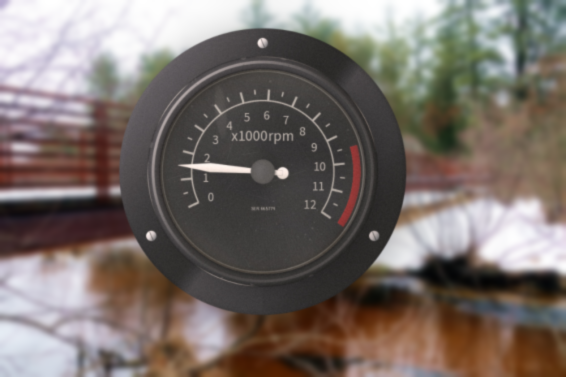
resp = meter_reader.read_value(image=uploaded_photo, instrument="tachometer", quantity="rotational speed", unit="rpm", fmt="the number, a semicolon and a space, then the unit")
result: 1500; rpm
